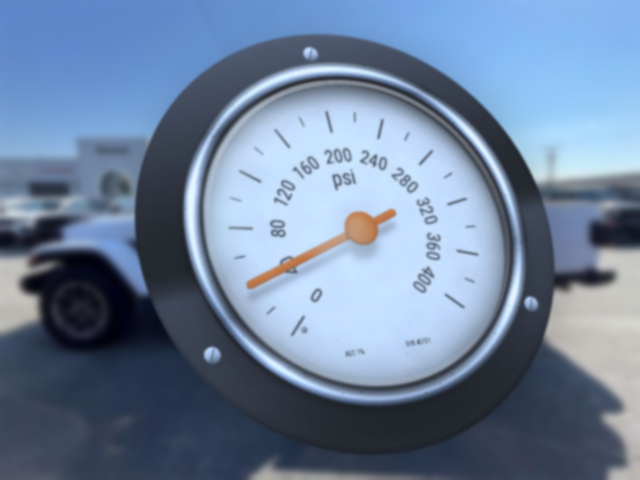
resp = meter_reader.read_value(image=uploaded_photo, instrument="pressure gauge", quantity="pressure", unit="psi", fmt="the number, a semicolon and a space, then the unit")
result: 40; psi
